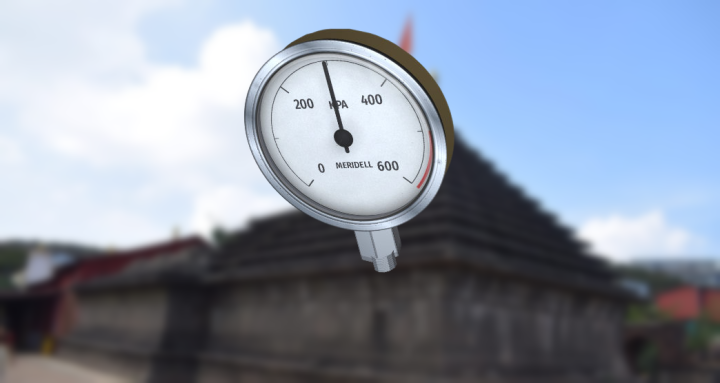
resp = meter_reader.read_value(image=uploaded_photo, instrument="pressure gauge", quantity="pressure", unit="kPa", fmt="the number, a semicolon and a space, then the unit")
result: 300; kPa
